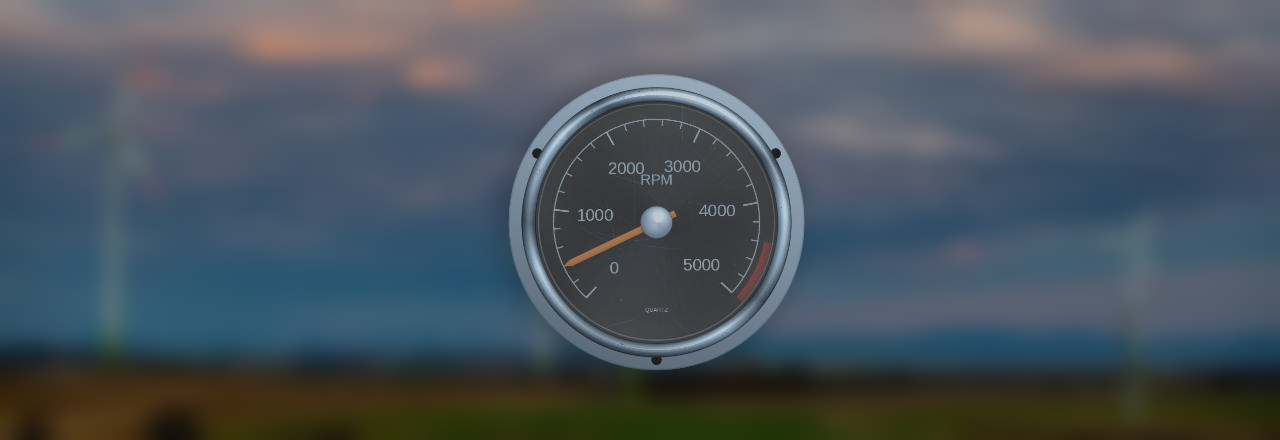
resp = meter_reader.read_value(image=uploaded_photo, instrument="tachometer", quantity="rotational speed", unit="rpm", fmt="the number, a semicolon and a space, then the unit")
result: 400; rpm
